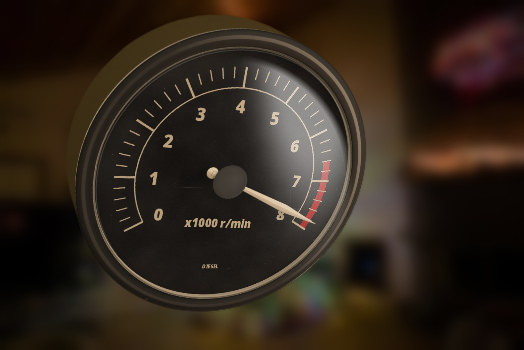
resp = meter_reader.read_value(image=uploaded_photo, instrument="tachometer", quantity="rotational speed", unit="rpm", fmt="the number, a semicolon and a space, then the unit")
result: 7800; rpm
